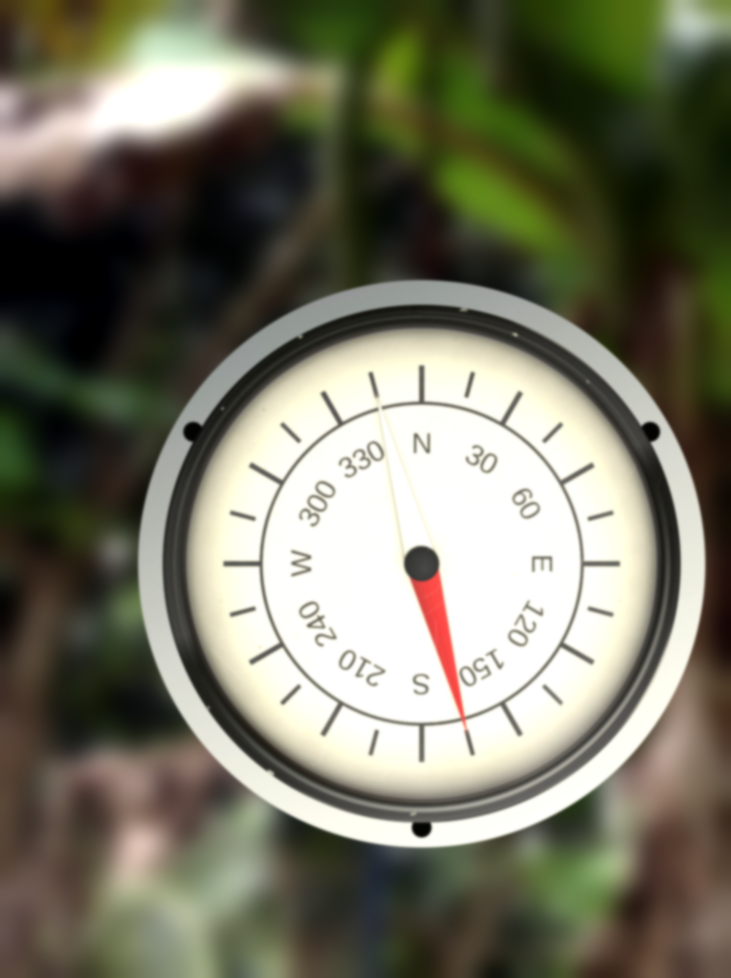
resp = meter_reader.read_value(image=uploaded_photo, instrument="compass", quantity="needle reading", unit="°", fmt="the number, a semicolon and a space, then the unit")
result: 165; °
